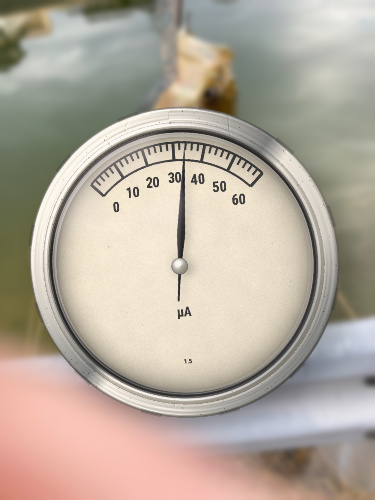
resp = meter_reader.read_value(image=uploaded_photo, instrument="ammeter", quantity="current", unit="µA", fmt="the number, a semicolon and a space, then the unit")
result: 34; µA
